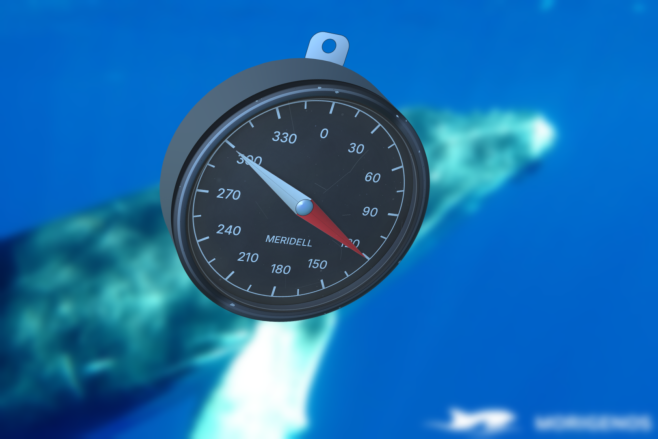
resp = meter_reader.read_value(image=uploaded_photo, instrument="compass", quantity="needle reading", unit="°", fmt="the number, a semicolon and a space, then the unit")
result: 120; °
